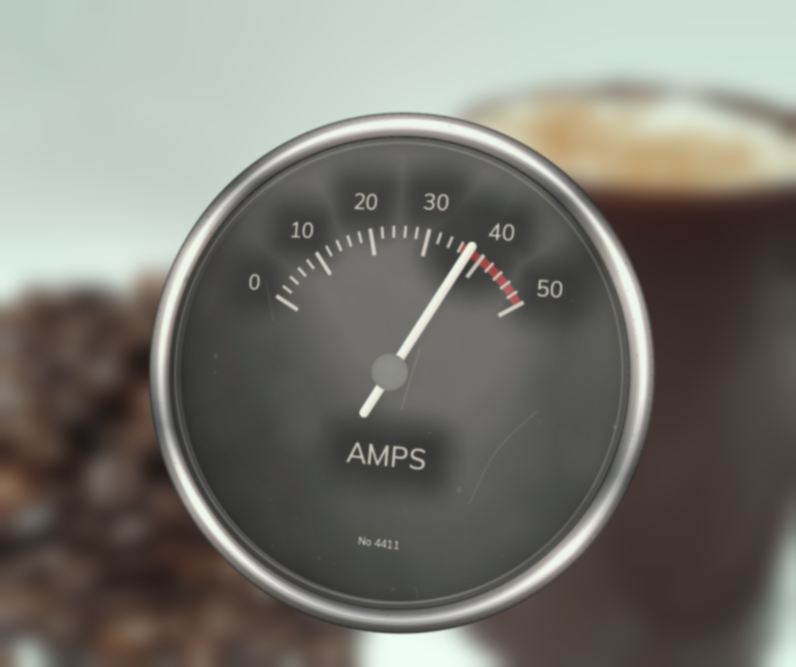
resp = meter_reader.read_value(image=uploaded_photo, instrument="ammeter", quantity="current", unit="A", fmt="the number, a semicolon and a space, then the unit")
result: 38; A
